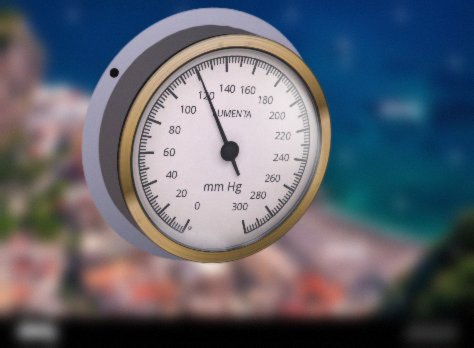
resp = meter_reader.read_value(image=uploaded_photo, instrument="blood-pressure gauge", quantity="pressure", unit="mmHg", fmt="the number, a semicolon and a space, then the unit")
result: 120; mmHg
